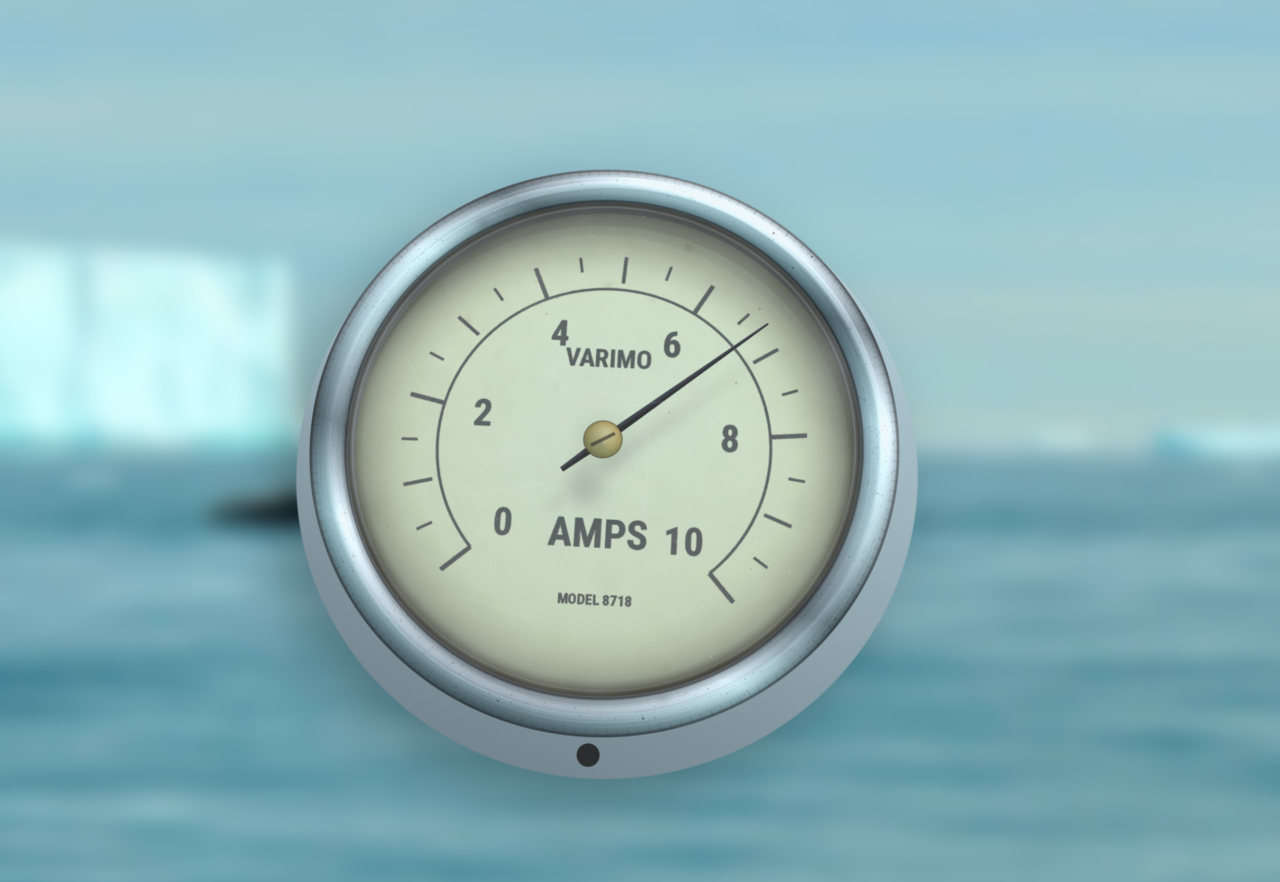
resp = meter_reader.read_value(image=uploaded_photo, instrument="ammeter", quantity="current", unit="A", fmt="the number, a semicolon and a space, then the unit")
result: 6.75; A
